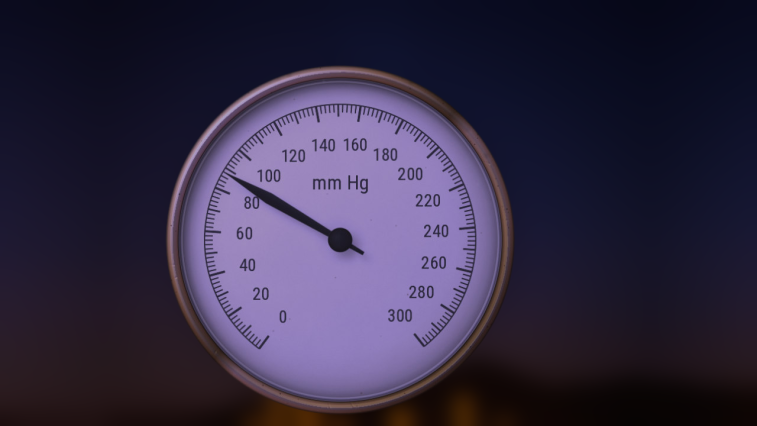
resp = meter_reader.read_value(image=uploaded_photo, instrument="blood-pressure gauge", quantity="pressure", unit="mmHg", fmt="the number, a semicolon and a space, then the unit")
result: 88; mmHg
